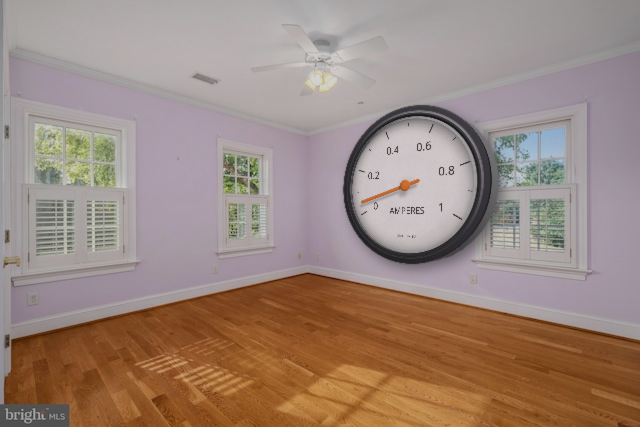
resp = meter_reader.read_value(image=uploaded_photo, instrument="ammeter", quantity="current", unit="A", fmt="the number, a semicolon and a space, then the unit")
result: 0.05; A
